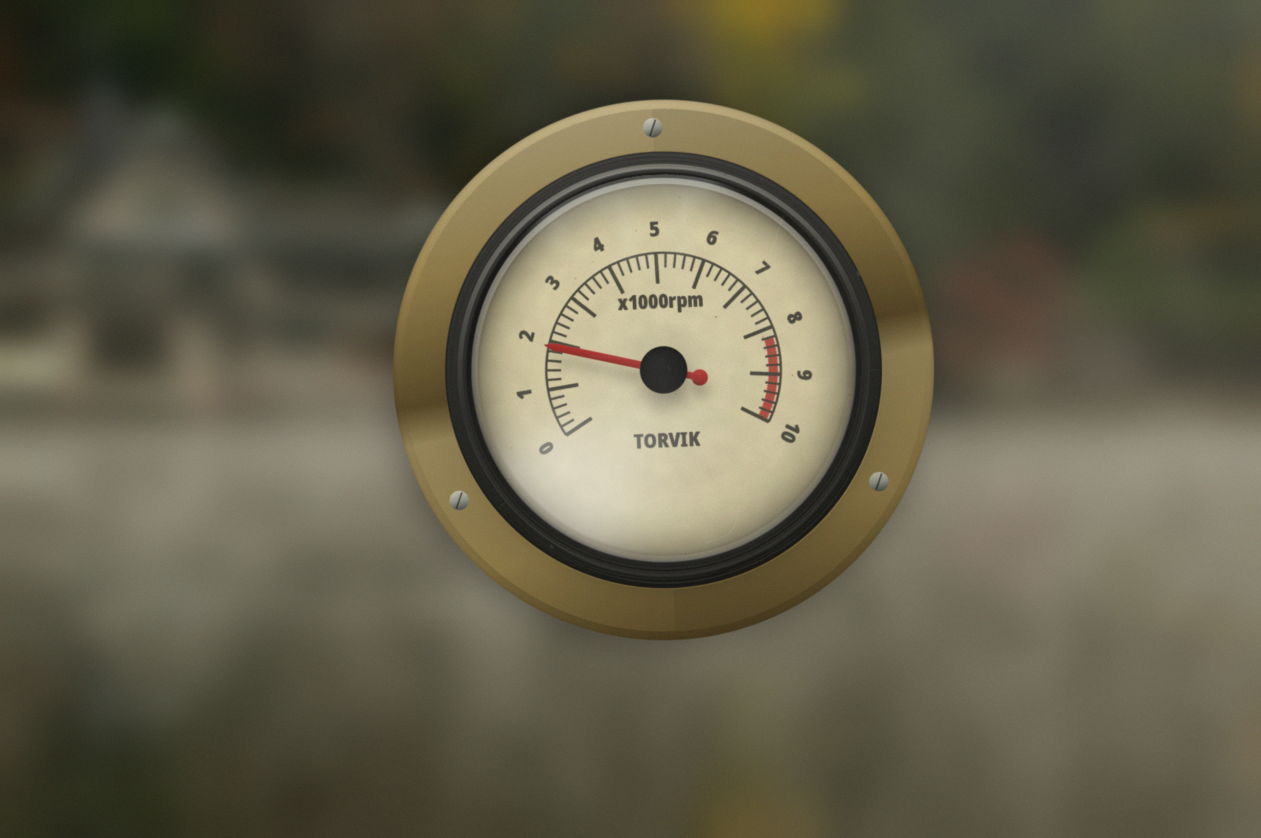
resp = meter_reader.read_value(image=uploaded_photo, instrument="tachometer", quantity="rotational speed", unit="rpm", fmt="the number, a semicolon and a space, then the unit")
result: 1900; rpm
